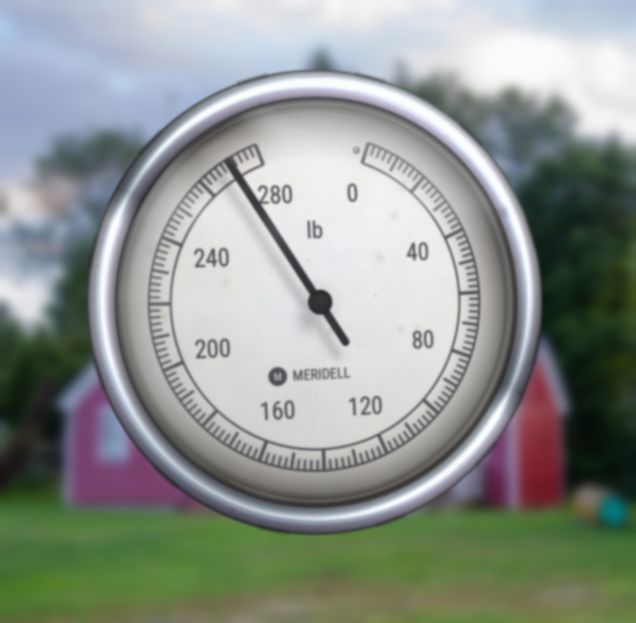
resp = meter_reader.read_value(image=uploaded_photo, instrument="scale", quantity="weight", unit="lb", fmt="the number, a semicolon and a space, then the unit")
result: 270; lb
